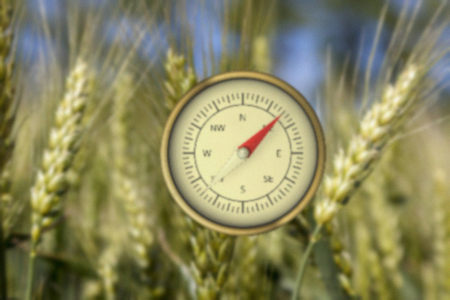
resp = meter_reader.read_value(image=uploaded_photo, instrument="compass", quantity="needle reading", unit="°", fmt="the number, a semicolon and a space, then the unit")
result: 45; °
